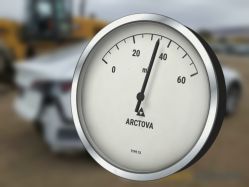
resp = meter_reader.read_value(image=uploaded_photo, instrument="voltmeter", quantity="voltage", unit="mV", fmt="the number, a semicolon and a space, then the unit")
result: 35; mV
